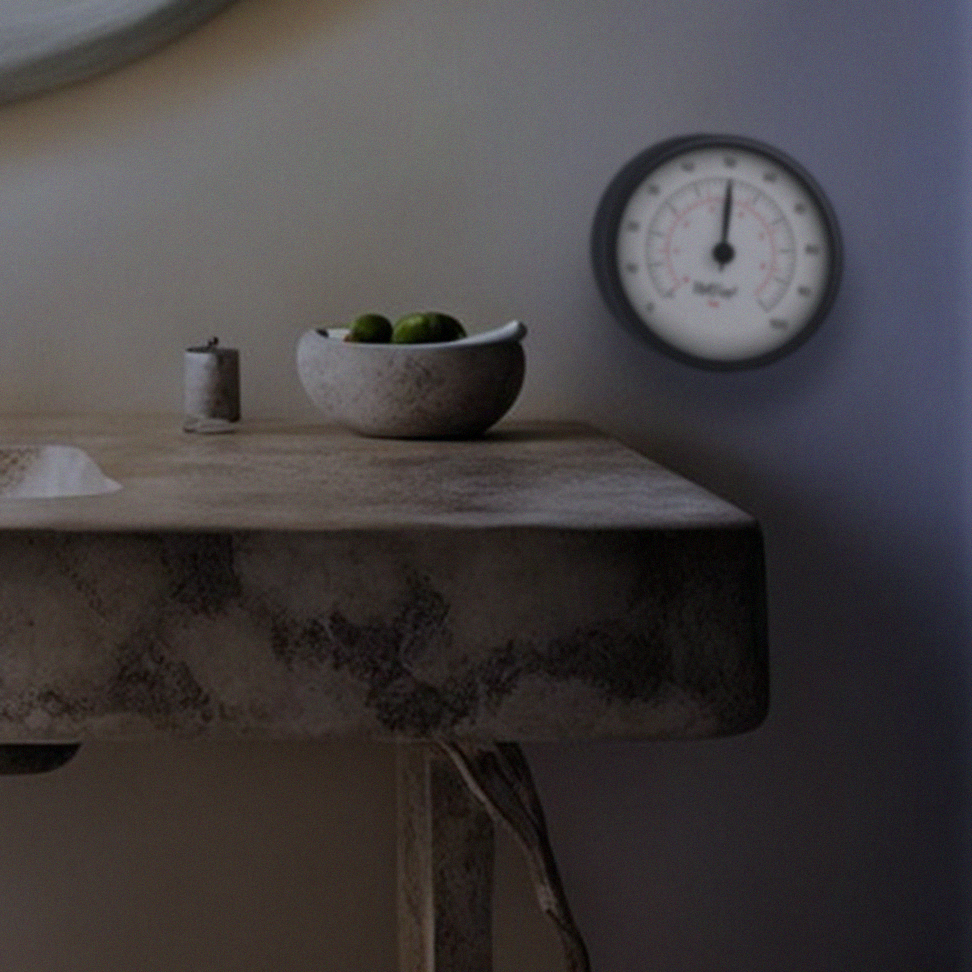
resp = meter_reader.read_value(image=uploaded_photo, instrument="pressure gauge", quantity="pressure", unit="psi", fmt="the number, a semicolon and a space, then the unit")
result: 50; psi
